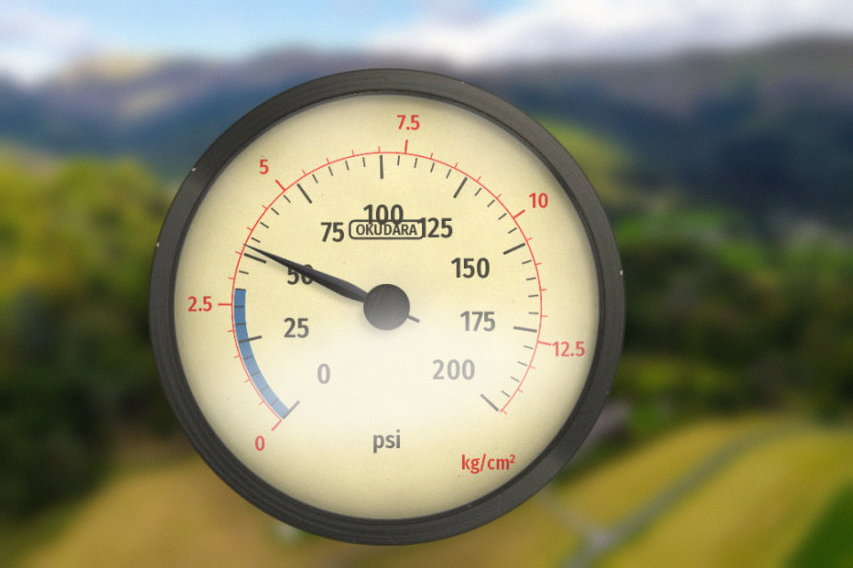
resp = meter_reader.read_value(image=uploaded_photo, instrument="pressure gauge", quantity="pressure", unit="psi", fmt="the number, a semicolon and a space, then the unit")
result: 52.5; psi
